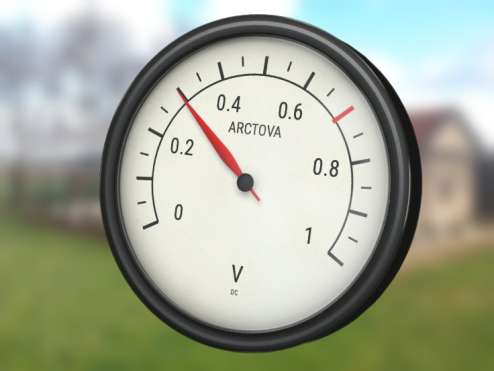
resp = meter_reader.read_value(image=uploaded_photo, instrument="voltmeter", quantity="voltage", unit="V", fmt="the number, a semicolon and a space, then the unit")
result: 0.3; V
